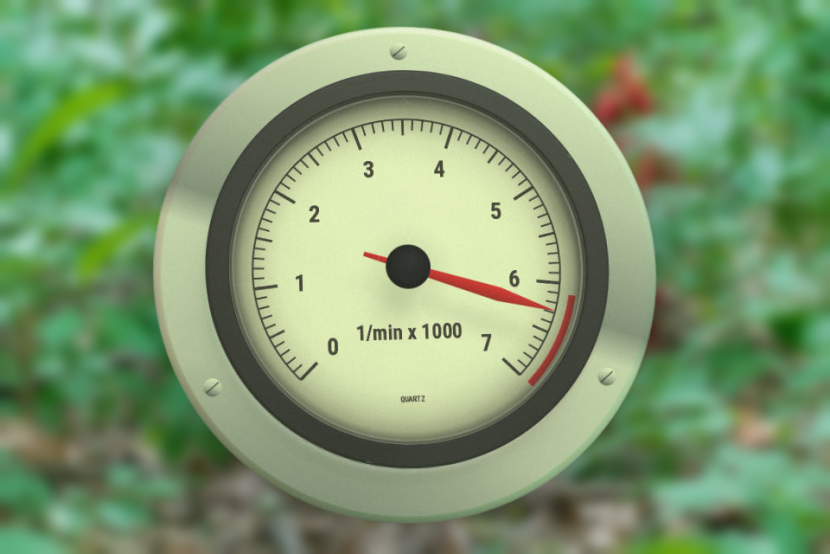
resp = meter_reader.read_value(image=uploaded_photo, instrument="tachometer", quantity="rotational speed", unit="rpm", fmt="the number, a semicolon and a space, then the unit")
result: 6300; rpm
